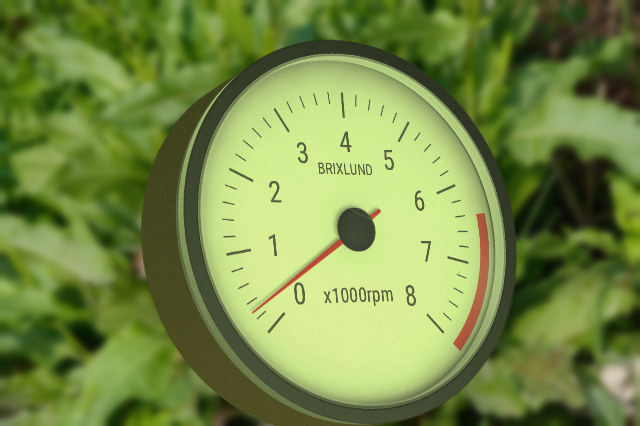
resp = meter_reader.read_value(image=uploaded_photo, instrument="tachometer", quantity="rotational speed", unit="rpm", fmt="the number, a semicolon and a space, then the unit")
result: 300; rpm
